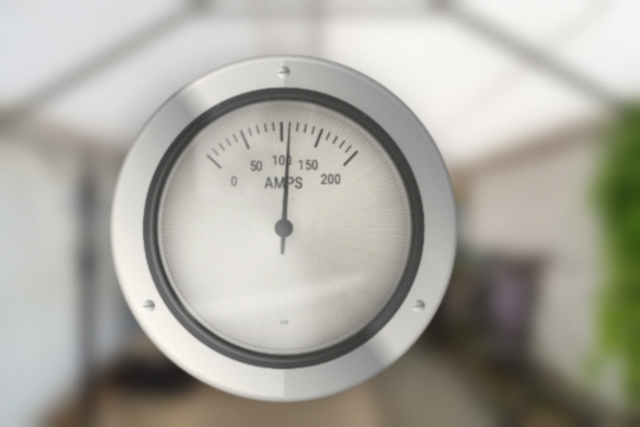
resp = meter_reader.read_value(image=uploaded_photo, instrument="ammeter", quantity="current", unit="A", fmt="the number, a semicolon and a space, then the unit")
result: 110; A
